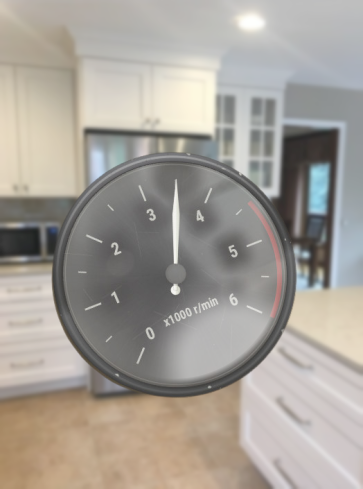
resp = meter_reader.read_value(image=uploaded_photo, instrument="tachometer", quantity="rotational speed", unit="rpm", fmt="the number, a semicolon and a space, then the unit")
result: 3500; rpm
